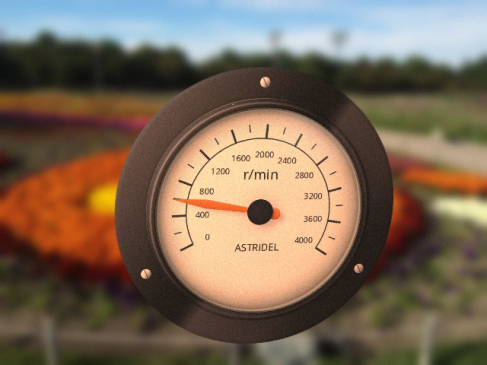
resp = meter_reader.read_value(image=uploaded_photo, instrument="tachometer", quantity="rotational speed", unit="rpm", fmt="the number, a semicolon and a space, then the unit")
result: 600; rpm
